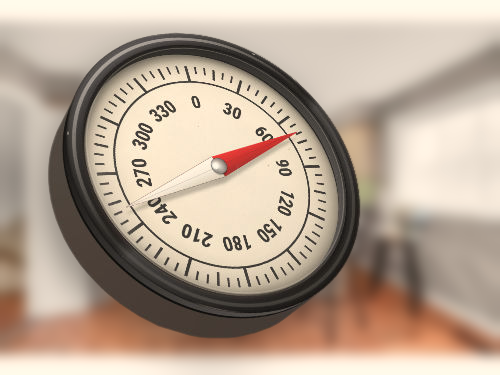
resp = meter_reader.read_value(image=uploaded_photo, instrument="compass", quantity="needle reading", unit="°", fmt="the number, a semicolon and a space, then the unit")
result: 70; °
